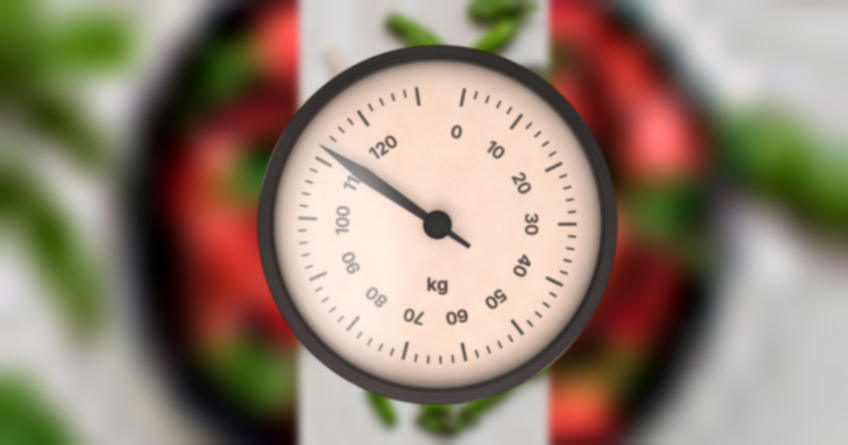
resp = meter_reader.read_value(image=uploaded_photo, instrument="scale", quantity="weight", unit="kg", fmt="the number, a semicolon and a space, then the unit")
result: 112; kg
